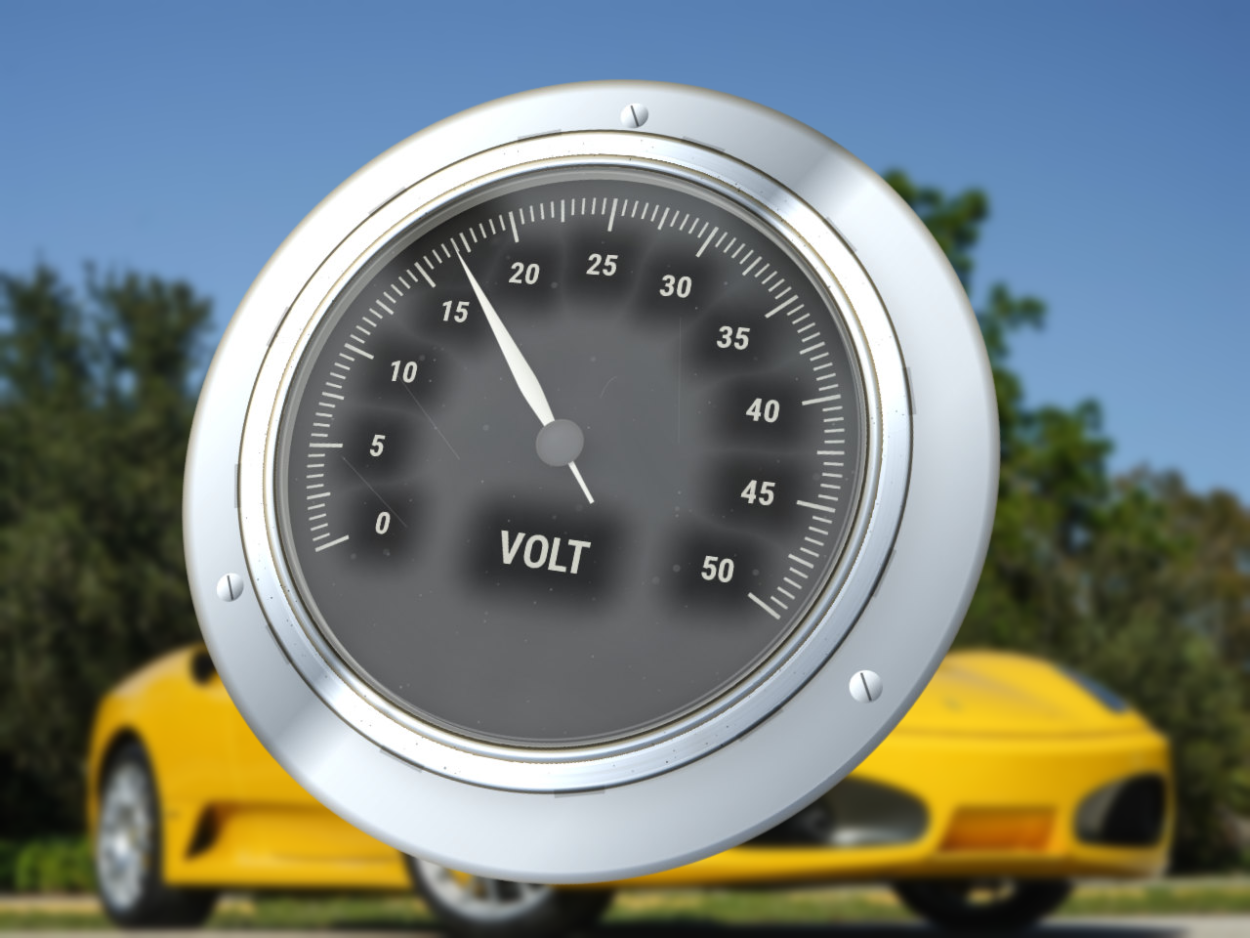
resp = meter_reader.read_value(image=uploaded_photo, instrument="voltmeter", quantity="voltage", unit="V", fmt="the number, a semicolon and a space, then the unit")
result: 17; V
